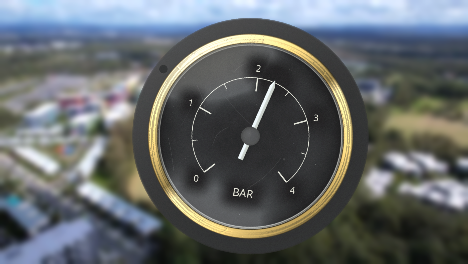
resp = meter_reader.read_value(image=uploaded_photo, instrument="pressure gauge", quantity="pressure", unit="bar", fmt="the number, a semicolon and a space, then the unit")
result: 2.25; bar
